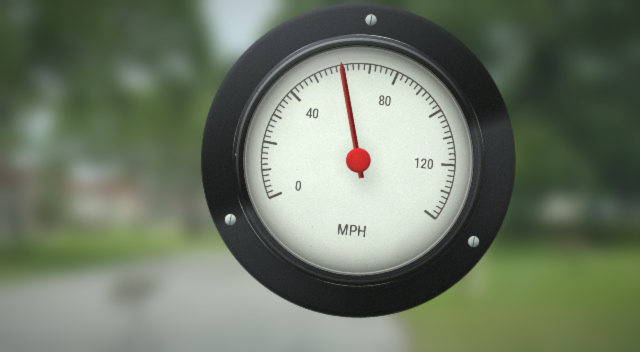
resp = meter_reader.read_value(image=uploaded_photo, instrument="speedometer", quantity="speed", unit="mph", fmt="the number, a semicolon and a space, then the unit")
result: 60; mph
